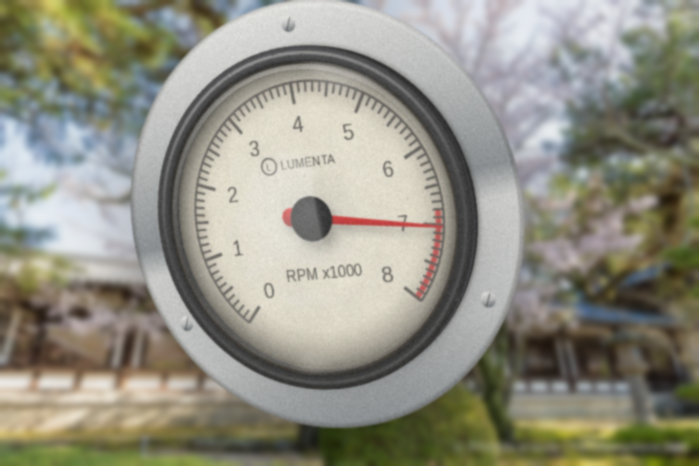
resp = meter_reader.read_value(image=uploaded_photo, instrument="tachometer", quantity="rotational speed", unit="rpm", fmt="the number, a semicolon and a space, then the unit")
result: 7000; rpm
